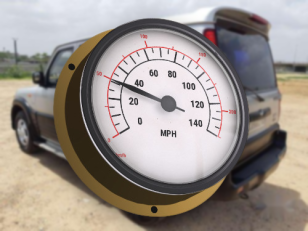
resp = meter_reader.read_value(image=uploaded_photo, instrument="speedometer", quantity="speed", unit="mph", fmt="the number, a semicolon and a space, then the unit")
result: 30; mph
